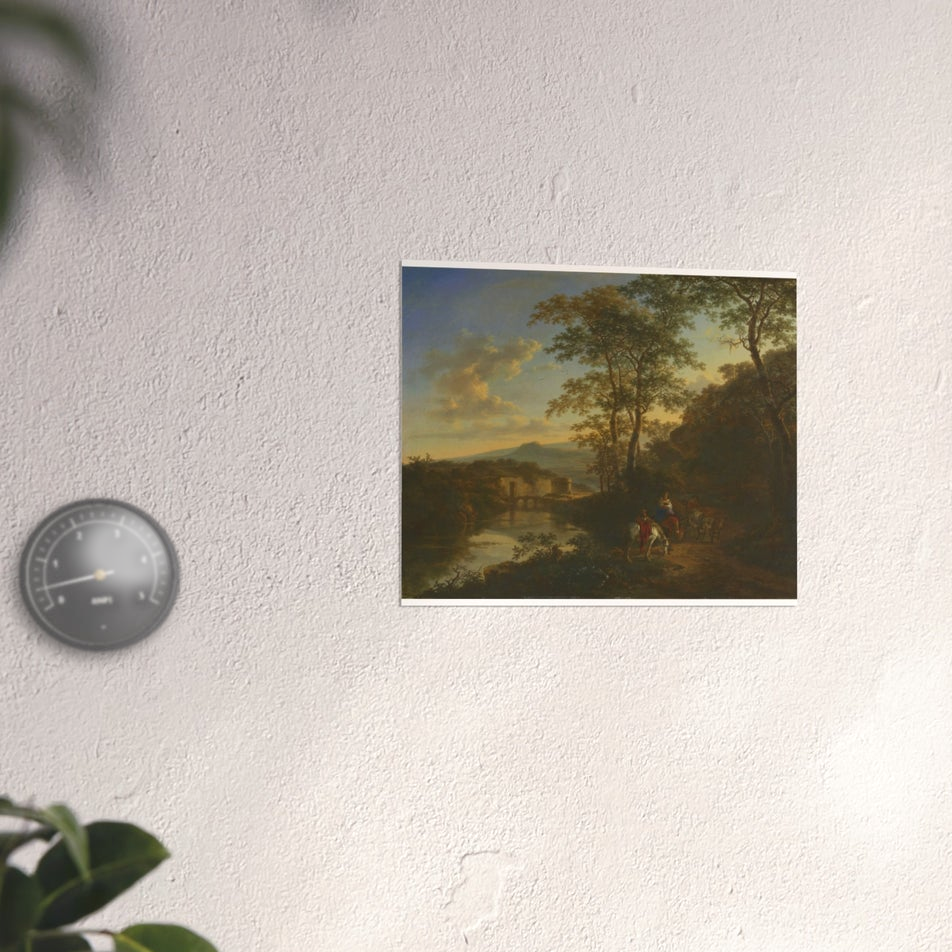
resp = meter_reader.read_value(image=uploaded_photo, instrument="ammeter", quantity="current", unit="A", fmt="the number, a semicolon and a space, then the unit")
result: 0.4; A
